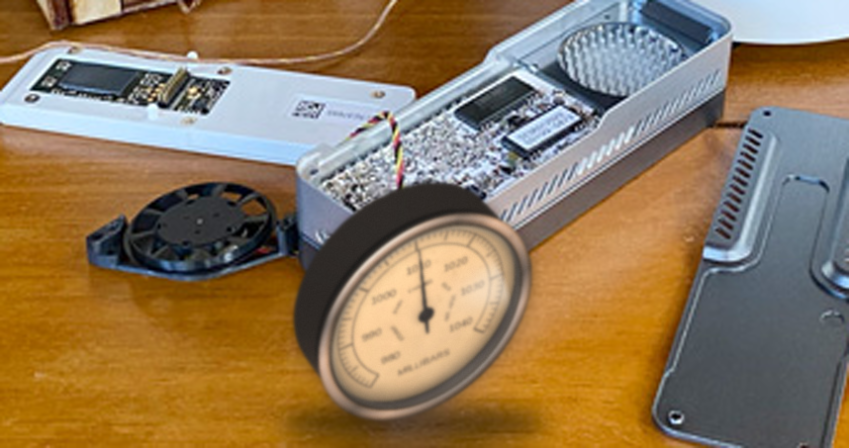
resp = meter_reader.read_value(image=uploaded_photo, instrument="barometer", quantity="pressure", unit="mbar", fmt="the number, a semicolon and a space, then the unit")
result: 1010; mbar
